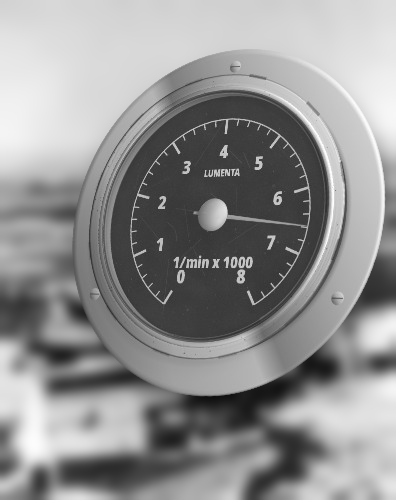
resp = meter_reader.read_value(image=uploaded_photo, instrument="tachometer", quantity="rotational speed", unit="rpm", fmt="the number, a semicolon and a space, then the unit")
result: 6600; rpm
